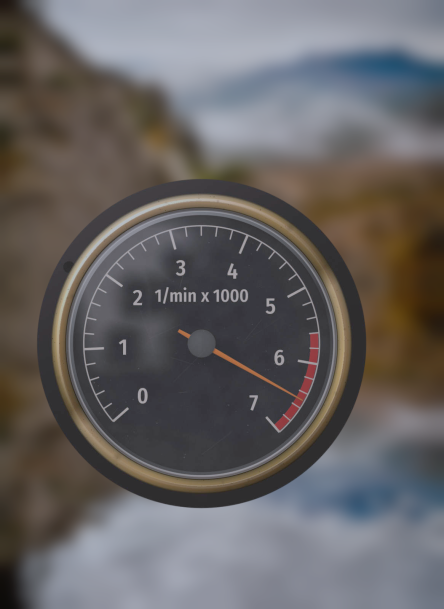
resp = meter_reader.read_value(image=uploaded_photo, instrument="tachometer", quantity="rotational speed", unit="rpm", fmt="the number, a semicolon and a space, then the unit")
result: 6500; rpm
